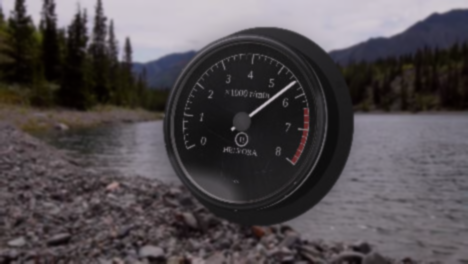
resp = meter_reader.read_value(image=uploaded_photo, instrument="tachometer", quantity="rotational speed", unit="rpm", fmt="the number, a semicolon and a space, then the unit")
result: 5600; rpm
